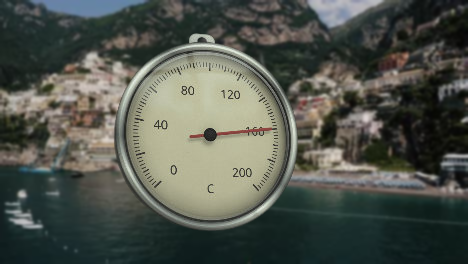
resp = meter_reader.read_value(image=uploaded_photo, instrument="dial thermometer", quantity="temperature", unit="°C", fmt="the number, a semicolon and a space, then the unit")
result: 160; °C
